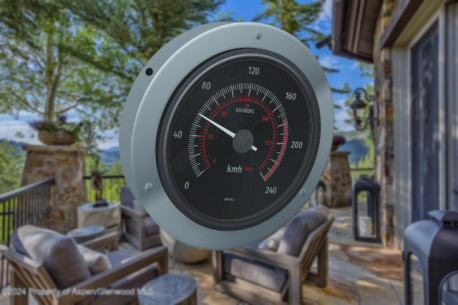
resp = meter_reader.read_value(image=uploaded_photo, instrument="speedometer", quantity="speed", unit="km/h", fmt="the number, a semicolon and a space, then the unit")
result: 60; km/h
